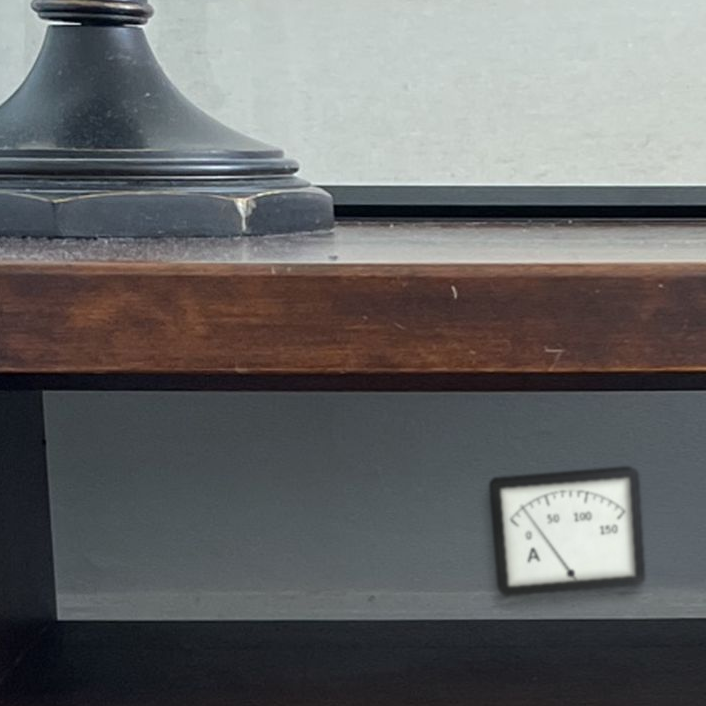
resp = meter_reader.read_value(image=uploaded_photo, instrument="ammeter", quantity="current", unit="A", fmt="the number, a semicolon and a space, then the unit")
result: 20; A
